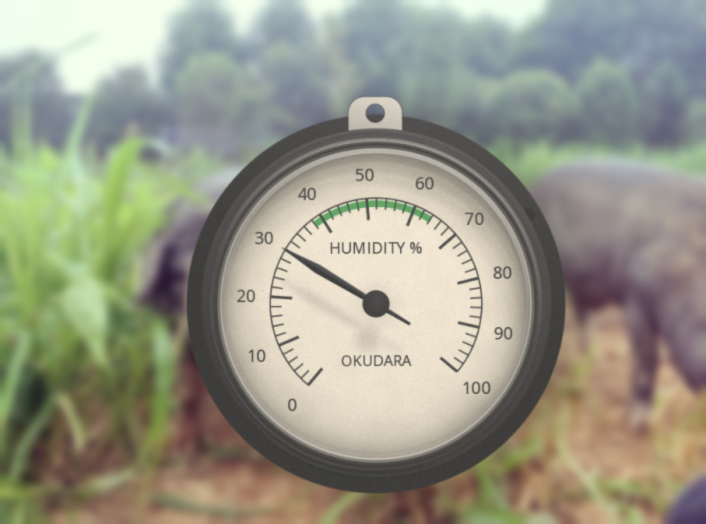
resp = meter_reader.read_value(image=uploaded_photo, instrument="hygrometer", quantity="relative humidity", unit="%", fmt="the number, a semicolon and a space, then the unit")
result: 30; %
